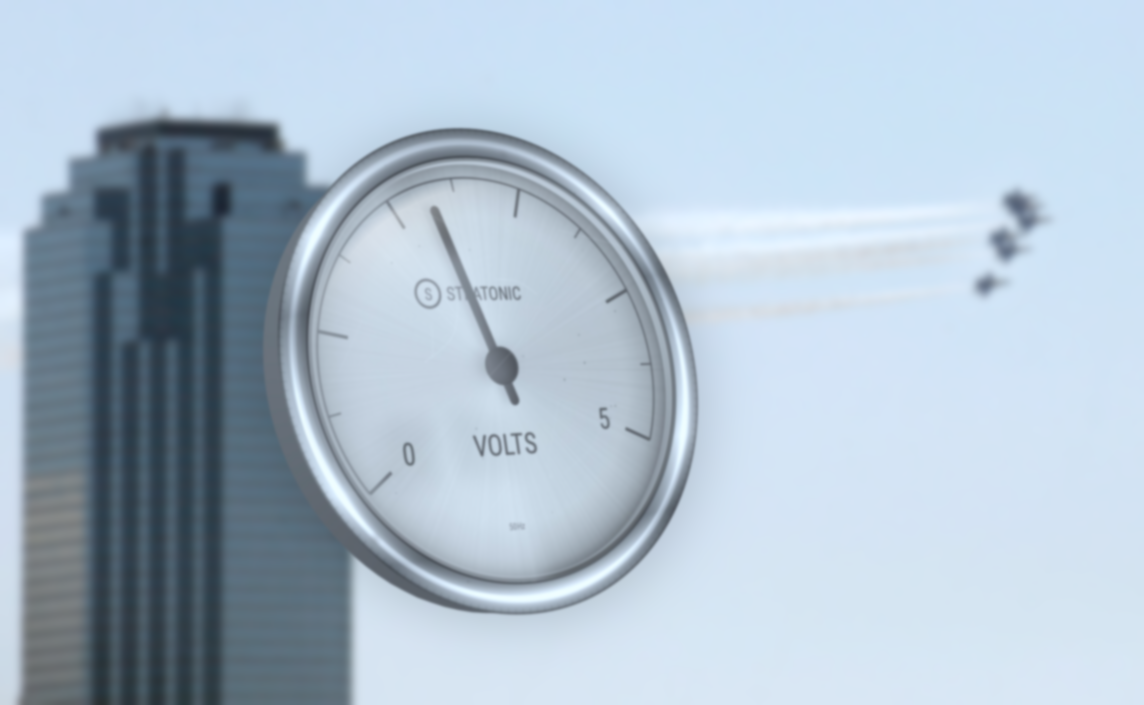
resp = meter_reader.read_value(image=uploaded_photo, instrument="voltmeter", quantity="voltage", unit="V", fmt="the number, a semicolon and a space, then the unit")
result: 2.25; V
